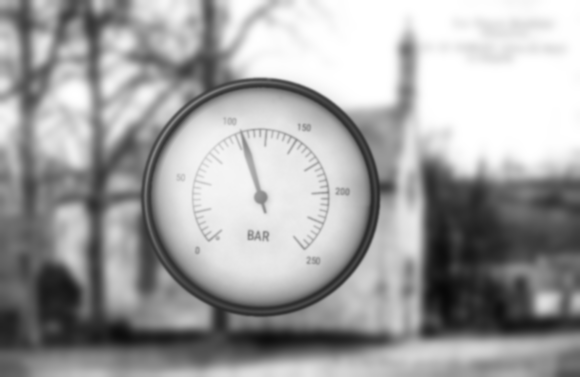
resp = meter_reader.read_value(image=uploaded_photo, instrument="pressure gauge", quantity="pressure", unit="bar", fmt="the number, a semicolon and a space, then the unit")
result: 105; bar
